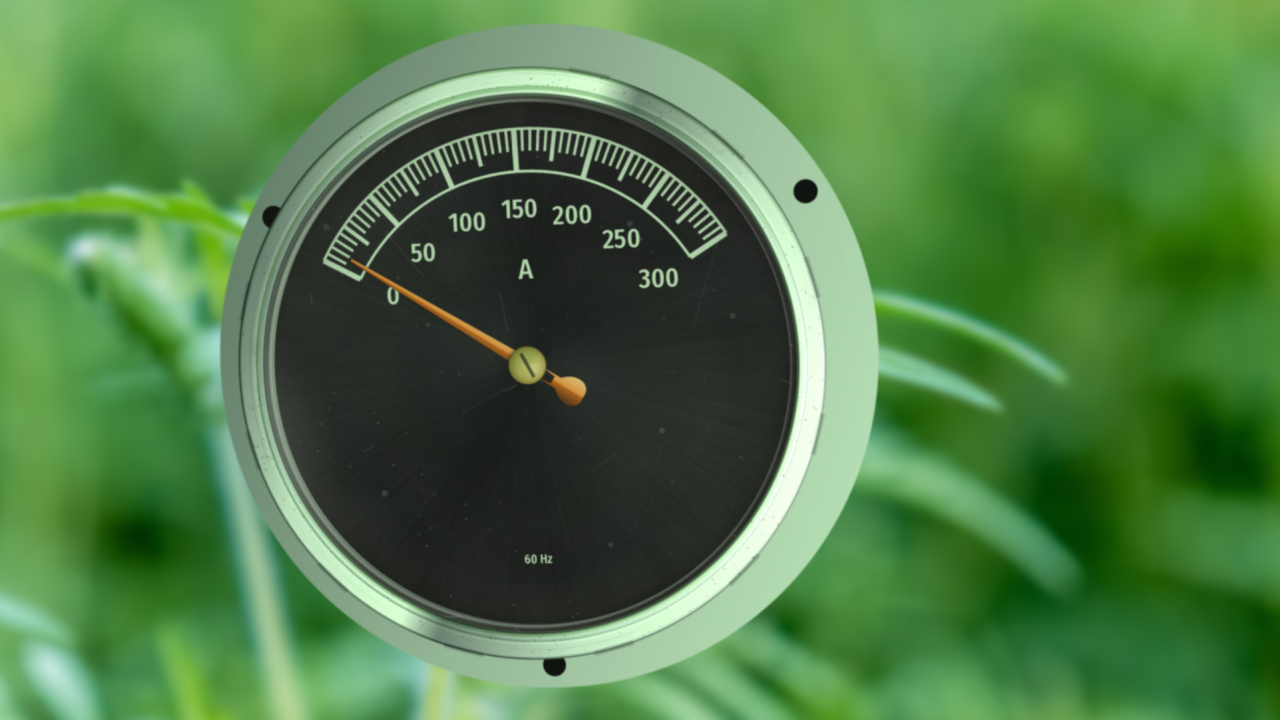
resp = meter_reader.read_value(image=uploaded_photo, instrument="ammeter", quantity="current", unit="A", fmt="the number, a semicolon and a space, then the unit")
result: 10; A
